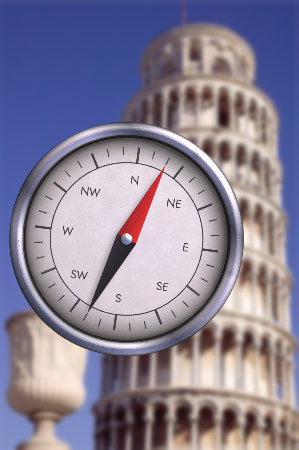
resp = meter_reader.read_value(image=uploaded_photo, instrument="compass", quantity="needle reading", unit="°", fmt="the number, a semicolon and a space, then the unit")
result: 20; °
